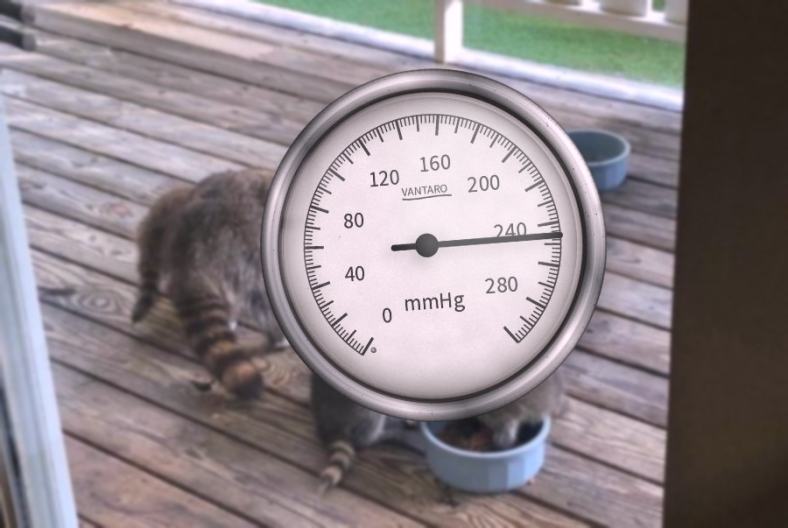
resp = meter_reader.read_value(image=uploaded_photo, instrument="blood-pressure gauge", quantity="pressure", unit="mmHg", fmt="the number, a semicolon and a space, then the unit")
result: 246; mmHg
